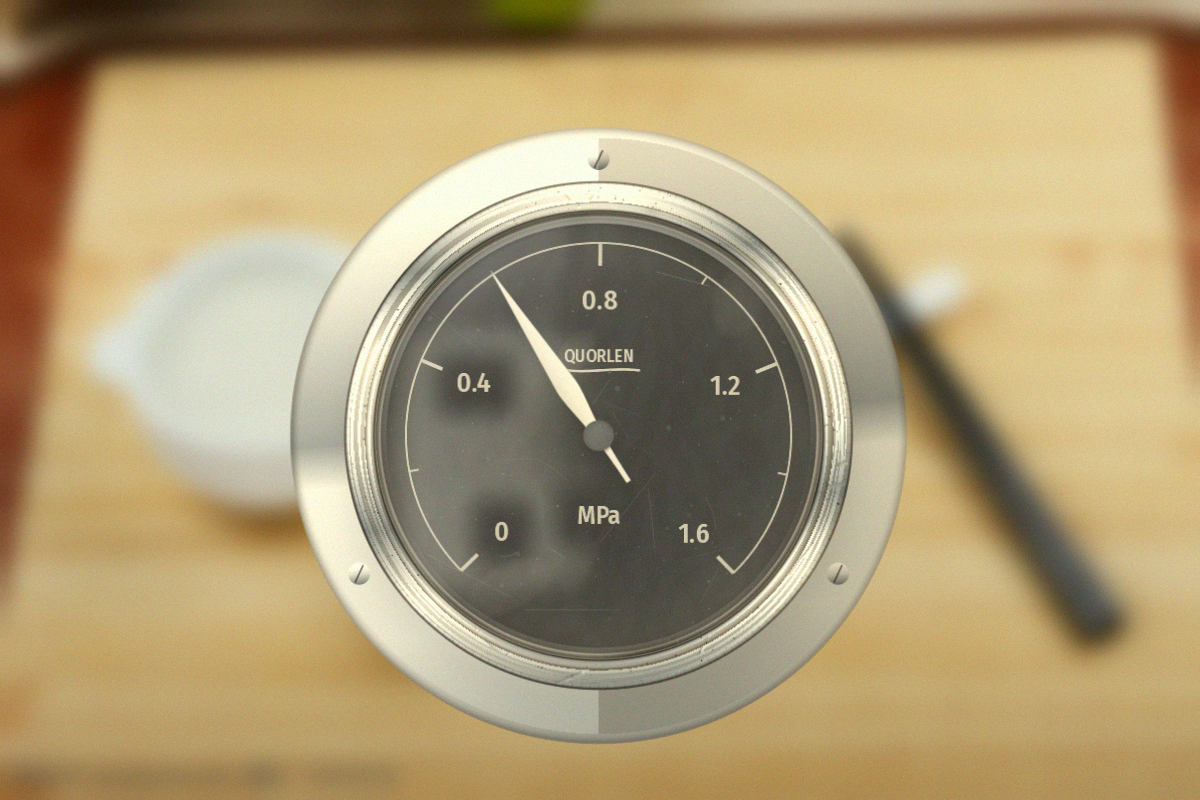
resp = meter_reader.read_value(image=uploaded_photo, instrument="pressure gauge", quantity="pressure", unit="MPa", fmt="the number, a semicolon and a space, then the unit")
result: 0.6; MPa
